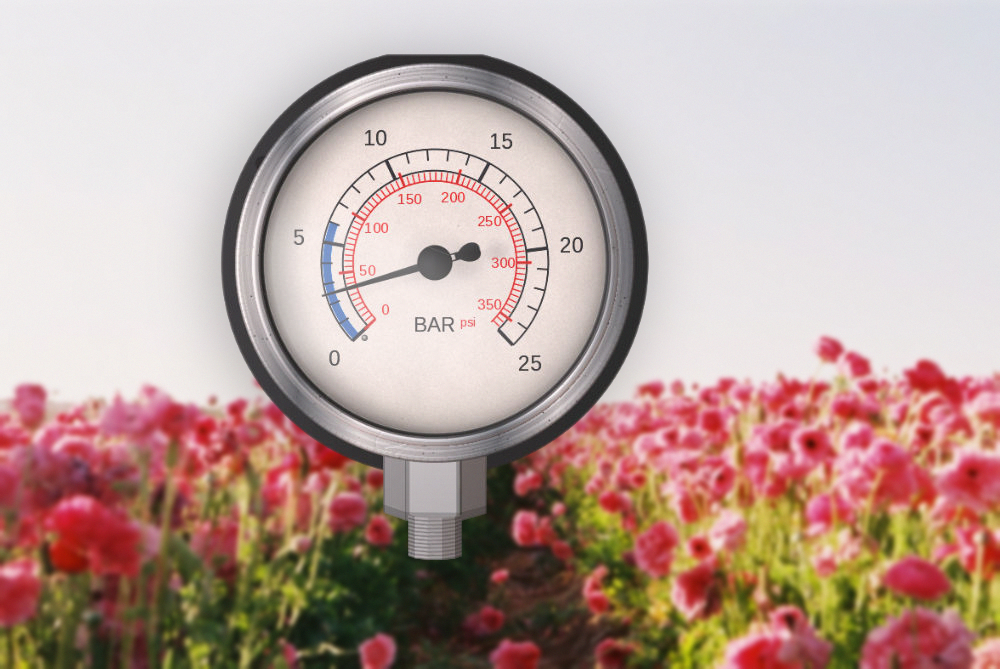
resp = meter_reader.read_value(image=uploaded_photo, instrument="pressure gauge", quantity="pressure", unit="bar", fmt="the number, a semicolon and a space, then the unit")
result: 2.5; bar
